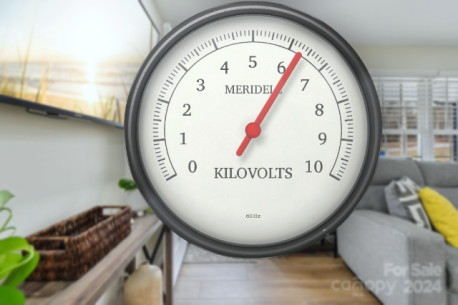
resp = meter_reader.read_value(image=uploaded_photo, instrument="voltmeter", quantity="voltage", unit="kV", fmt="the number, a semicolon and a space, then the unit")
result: 6.3; kV
